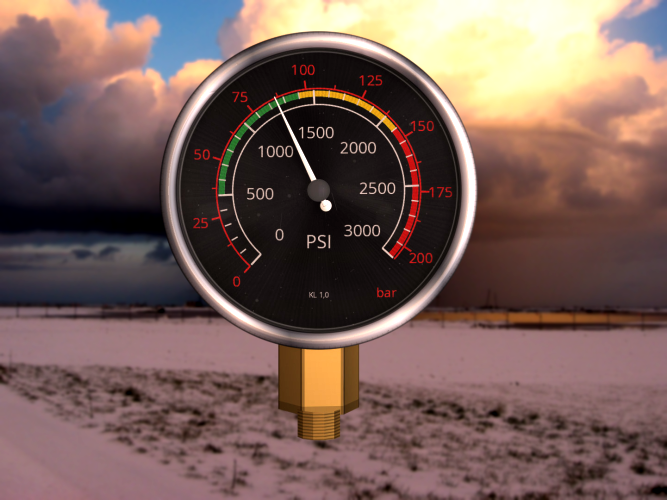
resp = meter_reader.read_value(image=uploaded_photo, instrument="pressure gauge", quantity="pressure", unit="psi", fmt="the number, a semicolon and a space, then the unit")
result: 1250; psi
